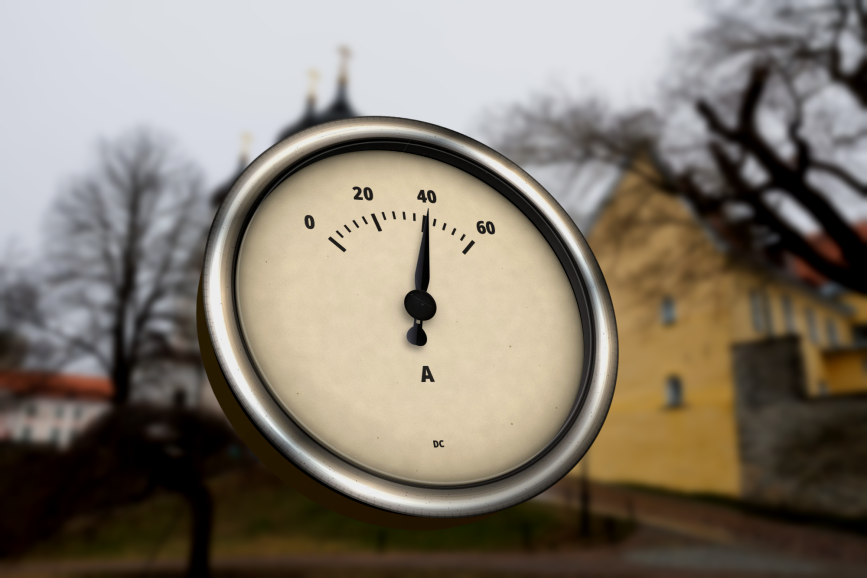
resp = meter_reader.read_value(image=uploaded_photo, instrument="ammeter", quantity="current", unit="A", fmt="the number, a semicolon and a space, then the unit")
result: 40; A
